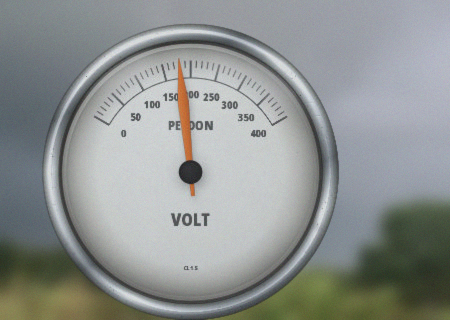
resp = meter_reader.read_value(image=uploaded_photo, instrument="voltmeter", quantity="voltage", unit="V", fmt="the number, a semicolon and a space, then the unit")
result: 180; V
